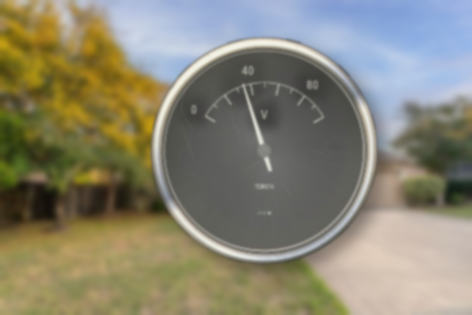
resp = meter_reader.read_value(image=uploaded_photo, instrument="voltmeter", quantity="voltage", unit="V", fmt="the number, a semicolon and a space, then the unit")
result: 35; V
